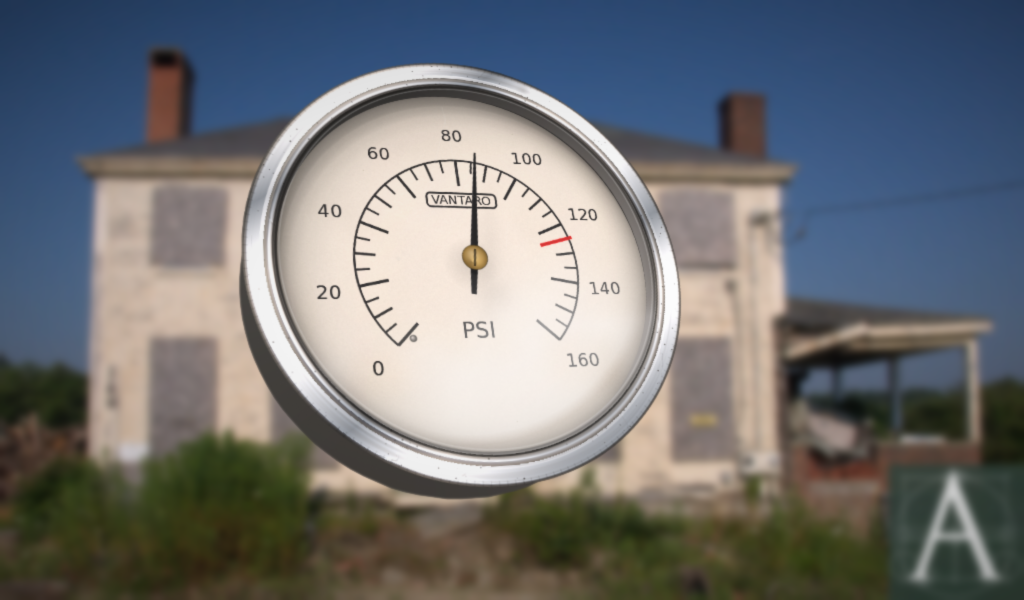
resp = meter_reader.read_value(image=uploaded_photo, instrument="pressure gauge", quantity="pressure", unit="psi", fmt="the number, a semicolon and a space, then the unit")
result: 85; psi
